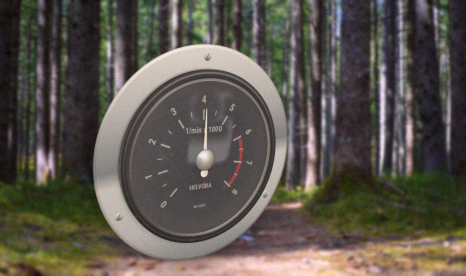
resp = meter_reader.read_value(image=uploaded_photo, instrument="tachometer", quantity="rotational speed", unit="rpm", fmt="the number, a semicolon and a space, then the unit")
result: 4000; rpm
